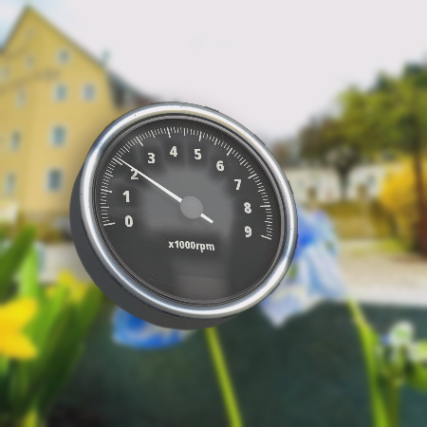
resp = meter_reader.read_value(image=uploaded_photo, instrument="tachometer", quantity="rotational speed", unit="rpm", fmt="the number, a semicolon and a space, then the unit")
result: 2000; rpm
